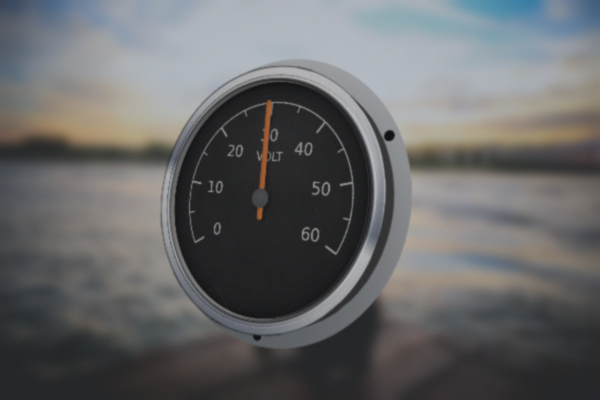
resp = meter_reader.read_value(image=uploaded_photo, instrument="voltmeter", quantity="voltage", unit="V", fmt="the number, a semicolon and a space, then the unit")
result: 30; V
